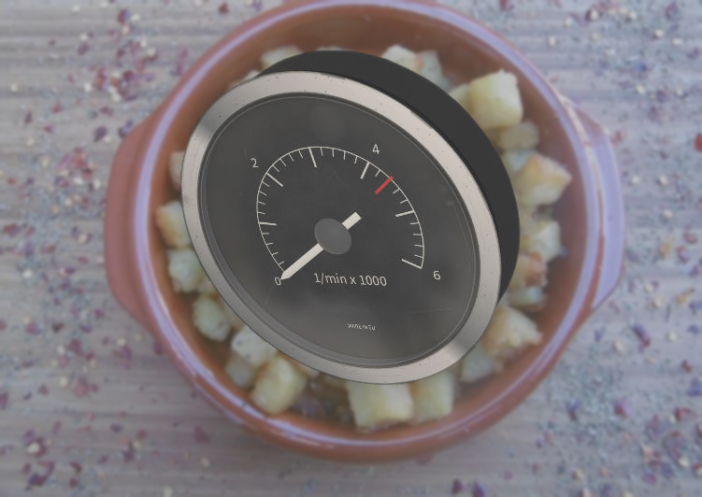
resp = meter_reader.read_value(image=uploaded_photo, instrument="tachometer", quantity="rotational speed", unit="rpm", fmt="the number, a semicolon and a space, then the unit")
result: 0; rpm
